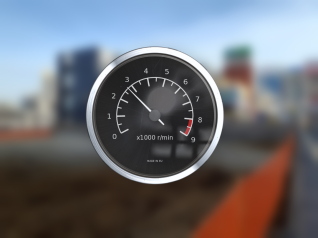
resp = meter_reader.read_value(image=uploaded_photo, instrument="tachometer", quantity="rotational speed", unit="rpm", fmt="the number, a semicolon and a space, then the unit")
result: 2750; rpm
